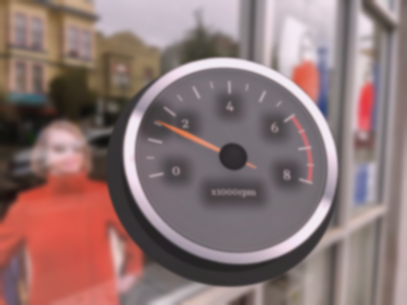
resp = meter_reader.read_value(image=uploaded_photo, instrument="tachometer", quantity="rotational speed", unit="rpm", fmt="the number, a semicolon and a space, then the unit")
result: 1500; rpm
